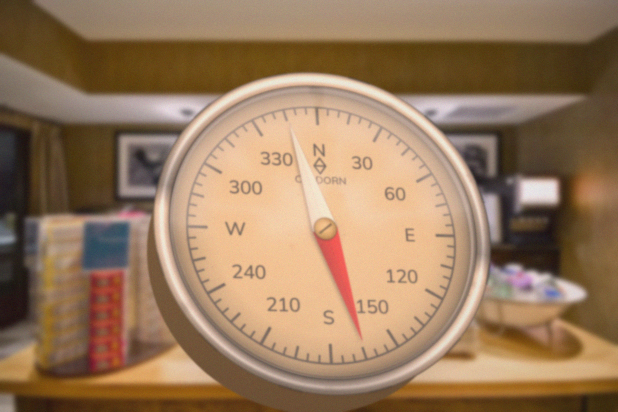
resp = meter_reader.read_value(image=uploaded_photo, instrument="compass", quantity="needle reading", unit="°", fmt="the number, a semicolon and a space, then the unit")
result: 165; °
